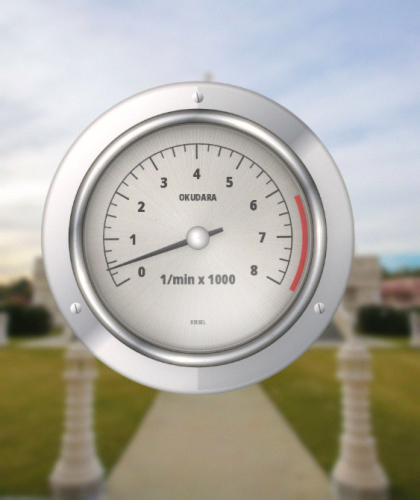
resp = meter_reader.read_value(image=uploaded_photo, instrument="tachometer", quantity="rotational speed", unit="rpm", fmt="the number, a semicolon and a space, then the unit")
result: 375; rpm
